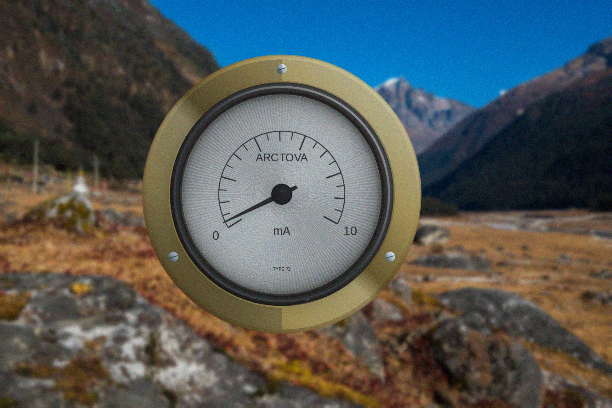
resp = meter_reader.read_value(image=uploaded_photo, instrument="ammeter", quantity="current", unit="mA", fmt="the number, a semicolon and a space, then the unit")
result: 0.25; mA
